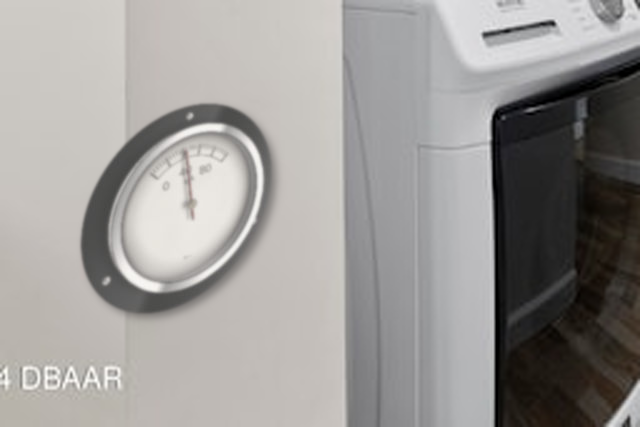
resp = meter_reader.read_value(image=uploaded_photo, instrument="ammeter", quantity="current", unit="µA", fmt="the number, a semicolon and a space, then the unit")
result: 40; µA
